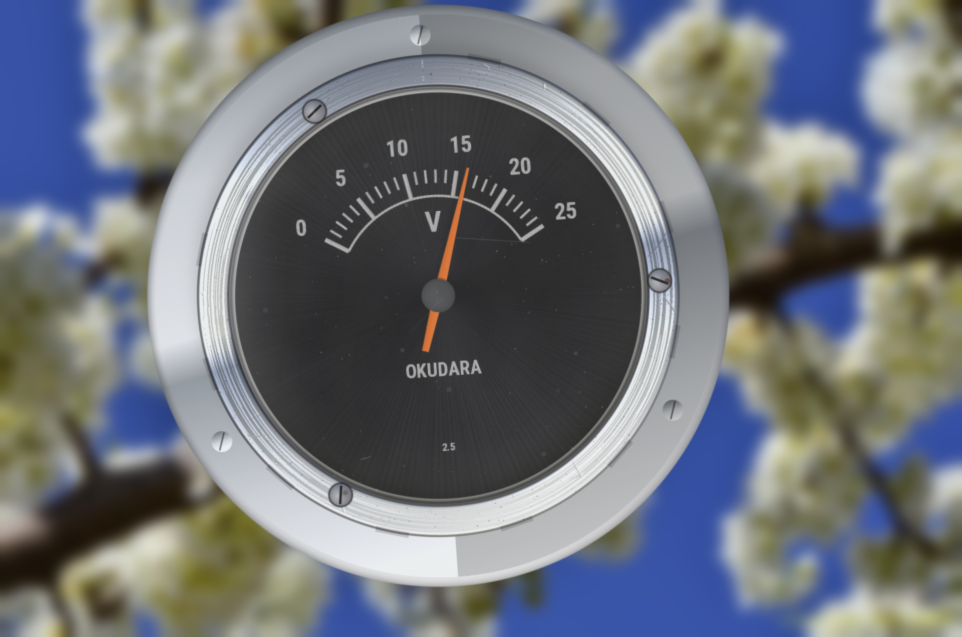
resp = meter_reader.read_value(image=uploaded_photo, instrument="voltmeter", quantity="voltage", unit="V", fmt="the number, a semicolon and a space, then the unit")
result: 16; V
